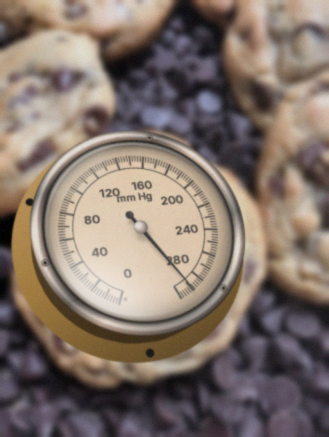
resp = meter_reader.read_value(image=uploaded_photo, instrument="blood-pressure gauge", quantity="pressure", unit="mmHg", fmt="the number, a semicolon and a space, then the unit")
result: 290; mmHg
